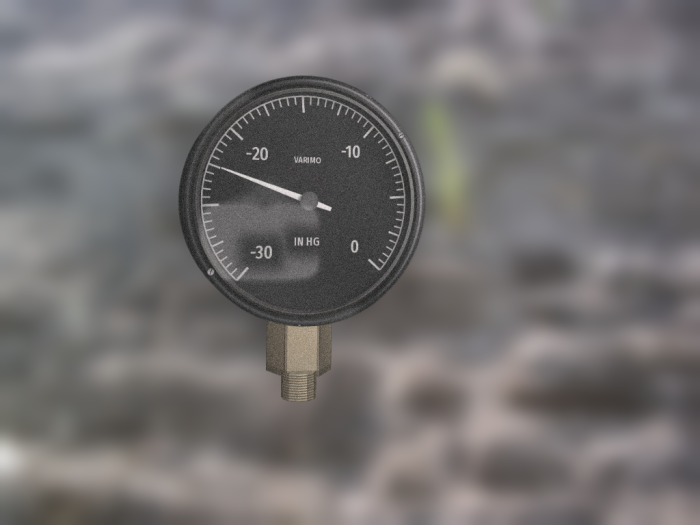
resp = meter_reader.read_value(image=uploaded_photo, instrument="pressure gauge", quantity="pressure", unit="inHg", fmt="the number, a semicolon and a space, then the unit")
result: -22.5; inHg
